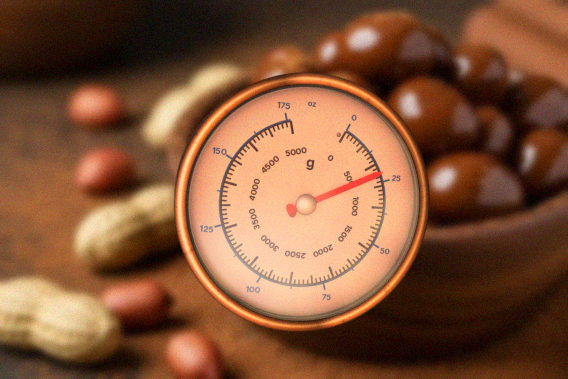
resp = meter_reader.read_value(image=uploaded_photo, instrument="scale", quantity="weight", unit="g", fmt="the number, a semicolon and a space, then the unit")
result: 600; g
